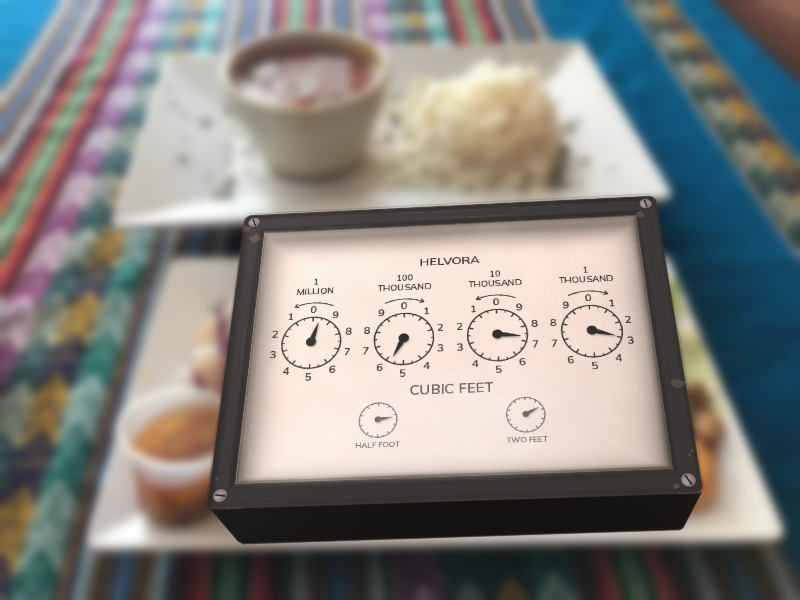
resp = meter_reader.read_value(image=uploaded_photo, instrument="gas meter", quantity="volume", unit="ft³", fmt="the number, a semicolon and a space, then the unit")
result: 957300; ft³
